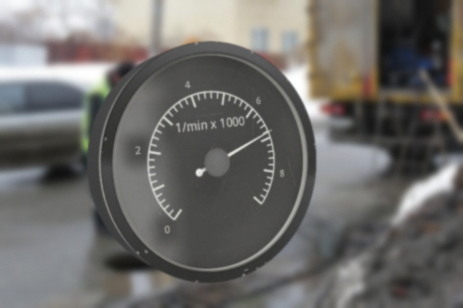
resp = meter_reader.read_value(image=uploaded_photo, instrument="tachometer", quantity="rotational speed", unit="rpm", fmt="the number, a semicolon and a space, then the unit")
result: 6800; rpm
